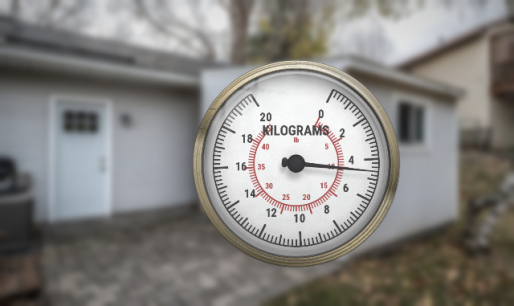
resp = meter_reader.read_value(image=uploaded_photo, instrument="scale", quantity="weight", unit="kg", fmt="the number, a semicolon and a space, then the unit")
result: 4.6; kg
